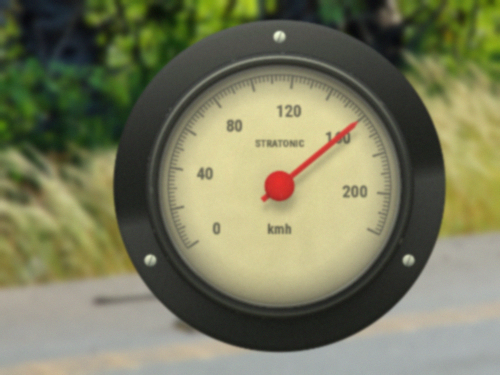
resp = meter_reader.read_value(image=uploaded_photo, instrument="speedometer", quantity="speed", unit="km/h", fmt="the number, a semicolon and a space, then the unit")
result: 160; km/h
